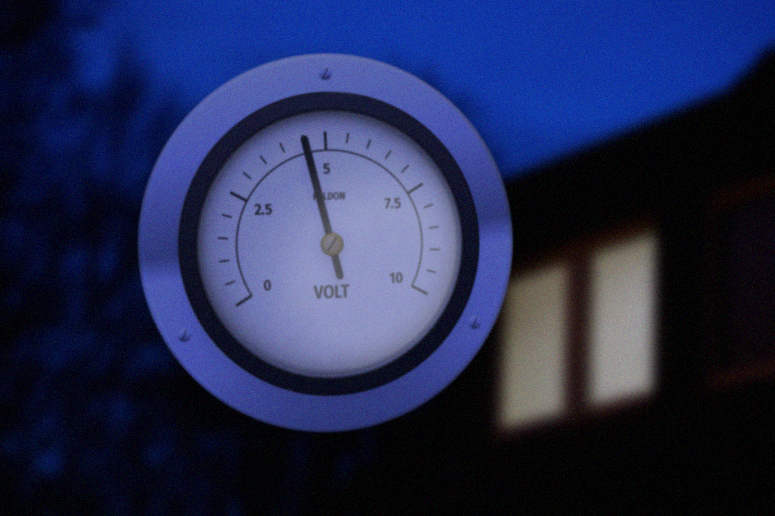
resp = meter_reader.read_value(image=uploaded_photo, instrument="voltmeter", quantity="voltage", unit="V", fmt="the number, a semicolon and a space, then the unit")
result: 4.5; V
